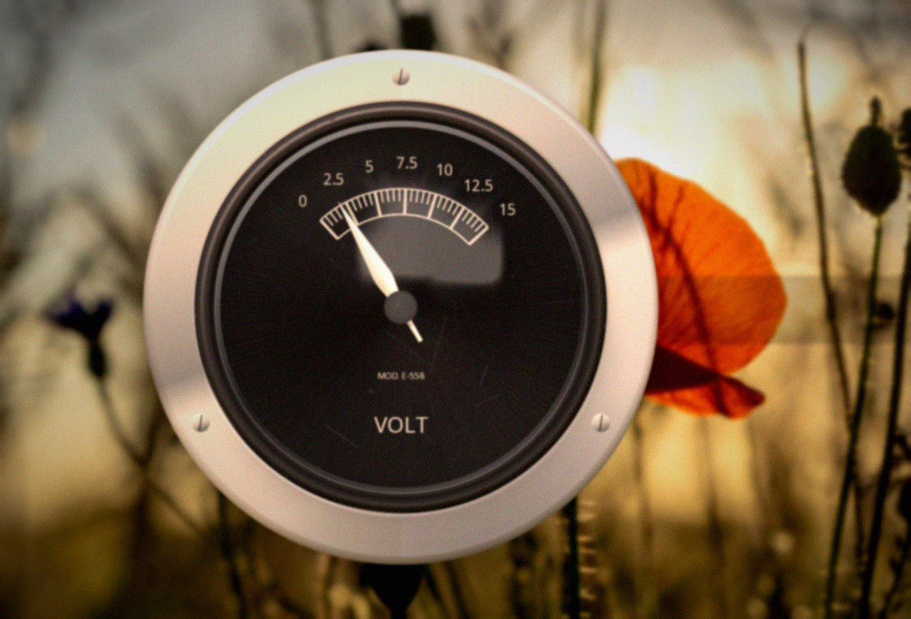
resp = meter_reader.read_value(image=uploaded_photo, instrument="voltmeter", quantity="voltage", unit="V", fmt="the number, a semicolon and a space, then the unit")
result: 2; V
